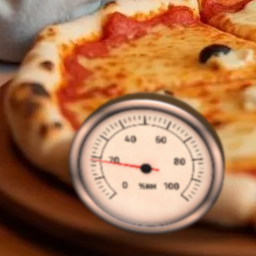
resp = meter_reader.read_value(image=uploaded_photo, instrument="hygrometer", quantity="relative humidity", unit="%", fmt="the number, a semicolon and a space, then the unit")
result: 20; %
